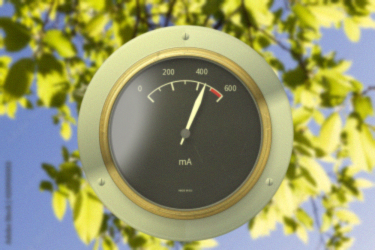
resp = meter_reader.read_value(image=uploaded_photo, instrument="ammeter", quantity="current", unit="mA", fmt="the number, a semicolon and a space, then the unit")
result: 450; mA
